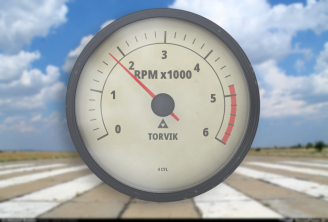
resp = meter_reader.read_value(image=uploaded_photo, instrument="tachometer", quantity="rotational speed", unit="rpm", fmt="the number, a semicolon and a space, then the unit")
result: 1800; rpm
